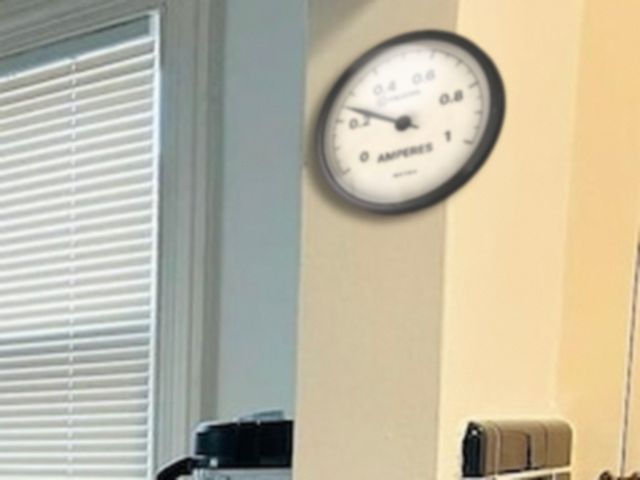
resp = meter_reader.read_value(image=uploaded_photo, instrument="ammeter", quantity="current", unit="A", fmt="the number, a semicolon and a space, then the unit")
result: 0.25; A
